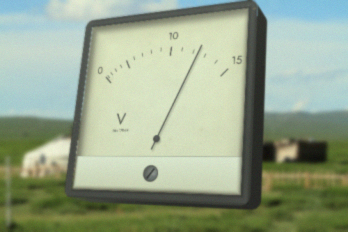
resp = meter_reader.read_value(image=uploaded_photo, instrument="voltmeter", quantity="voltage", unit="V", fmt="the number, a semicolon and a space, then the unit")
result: 12.5; V
